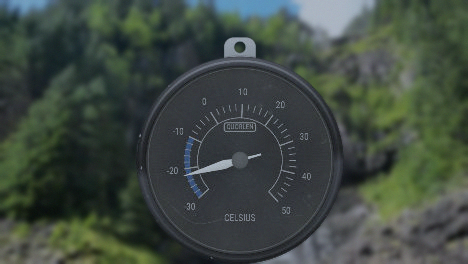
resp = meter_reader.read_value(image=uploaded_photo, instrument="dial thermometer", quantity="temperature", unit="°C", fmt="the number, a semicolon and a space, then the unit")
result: -22; °C
